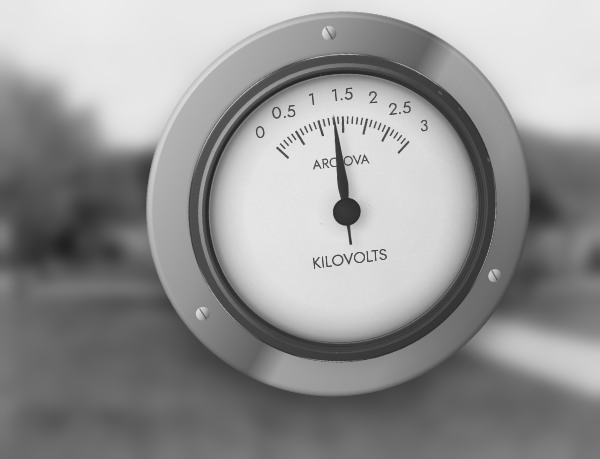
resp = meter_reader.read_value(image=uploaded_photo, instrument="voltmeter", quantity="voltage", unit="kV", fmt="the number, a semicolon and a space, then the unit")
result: 1.3; kV
